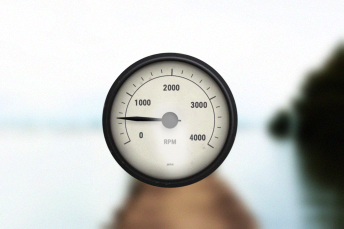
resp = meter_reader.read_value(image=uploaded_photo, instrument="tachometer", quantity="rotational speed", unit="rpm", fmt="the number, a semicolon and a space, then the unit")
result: 500; rpm
